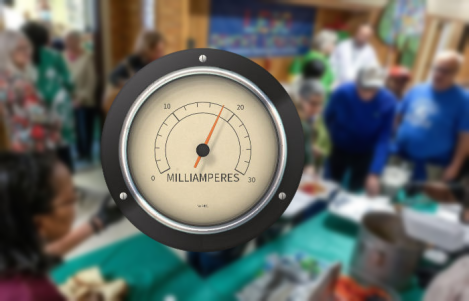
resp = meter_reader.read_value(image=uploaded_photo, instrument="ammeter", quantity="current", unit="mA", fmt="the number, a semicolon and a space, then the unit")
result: 18; mA
